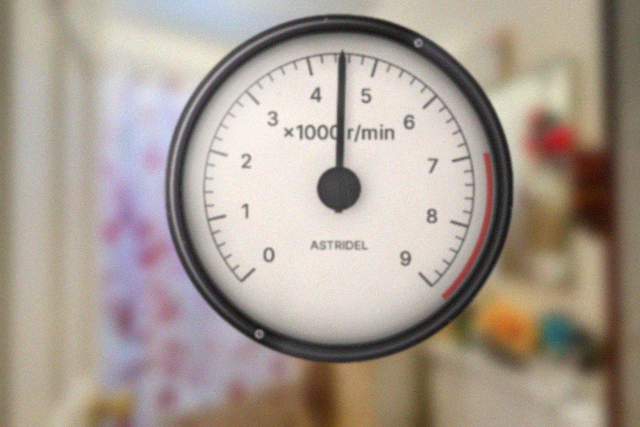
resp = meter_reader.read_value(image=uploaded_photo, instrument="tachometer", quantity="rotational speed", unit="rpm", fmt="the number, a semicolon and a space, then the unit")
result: 4500; rpm
